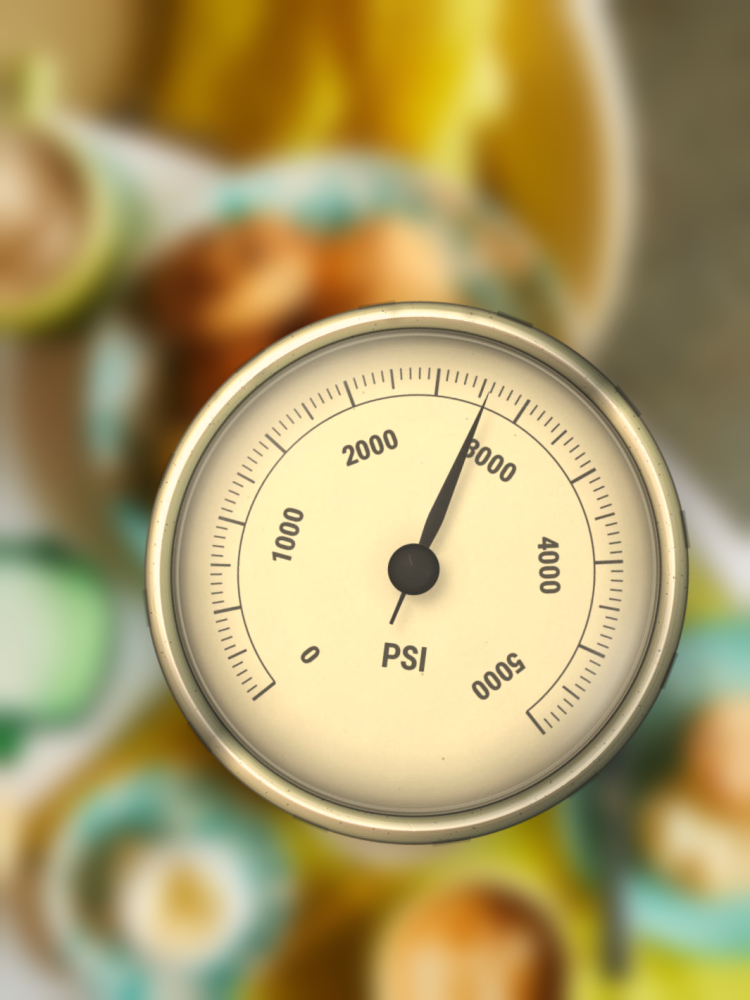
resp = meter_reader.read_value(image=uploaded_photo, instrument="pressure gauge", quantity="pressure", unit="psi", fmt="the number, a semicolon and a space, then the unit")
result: 2800; psi
